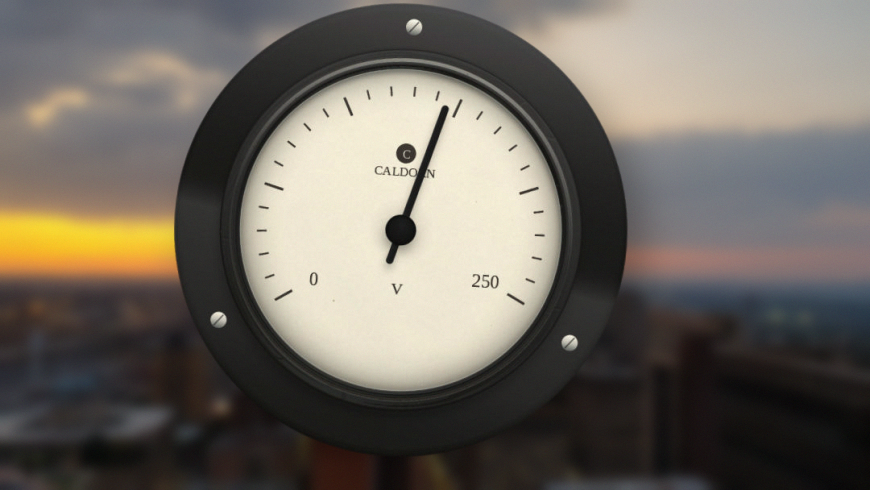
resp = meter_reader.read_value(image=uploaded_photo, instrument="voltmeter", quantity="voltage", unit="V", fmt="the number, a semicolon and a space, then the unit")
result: 145; V
